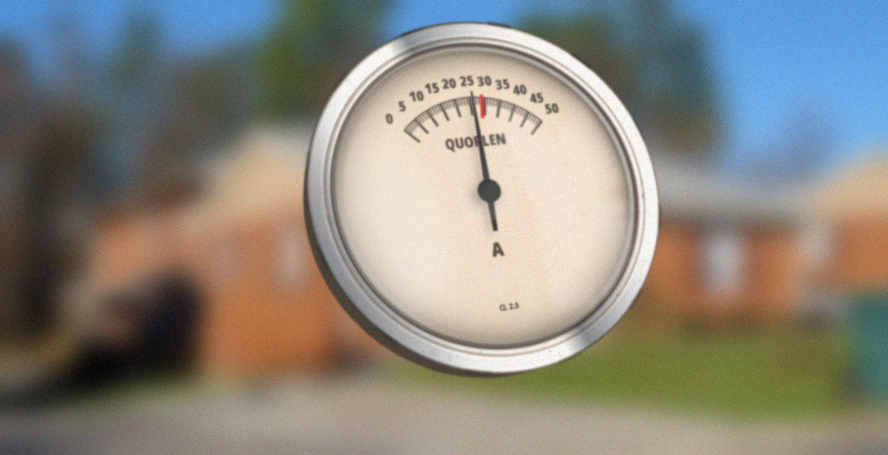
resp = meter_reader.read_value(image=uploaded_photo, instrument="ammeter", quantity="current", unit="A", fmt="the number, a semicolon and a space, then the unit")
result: 25; A
